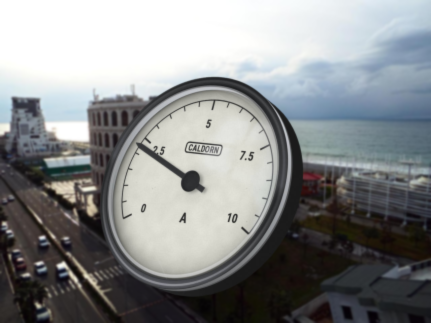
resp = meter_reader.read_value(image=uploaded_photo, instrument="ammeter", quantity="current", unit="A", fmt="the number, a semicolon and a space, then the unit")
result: 2.25; A
